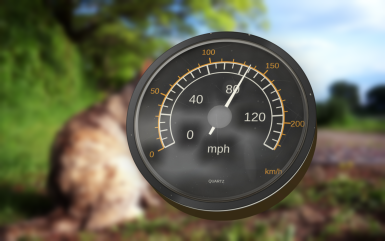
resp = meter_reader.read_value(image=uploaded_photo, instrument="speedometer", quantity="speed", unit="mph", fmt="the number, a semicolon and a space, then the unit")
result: 85; mph
